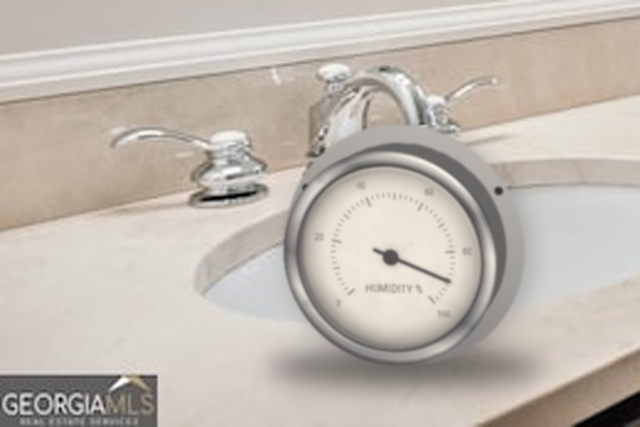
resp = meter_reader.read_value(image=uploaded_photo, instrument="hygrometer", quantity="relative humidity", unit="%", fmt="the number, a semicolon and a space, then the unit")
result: 90; %
